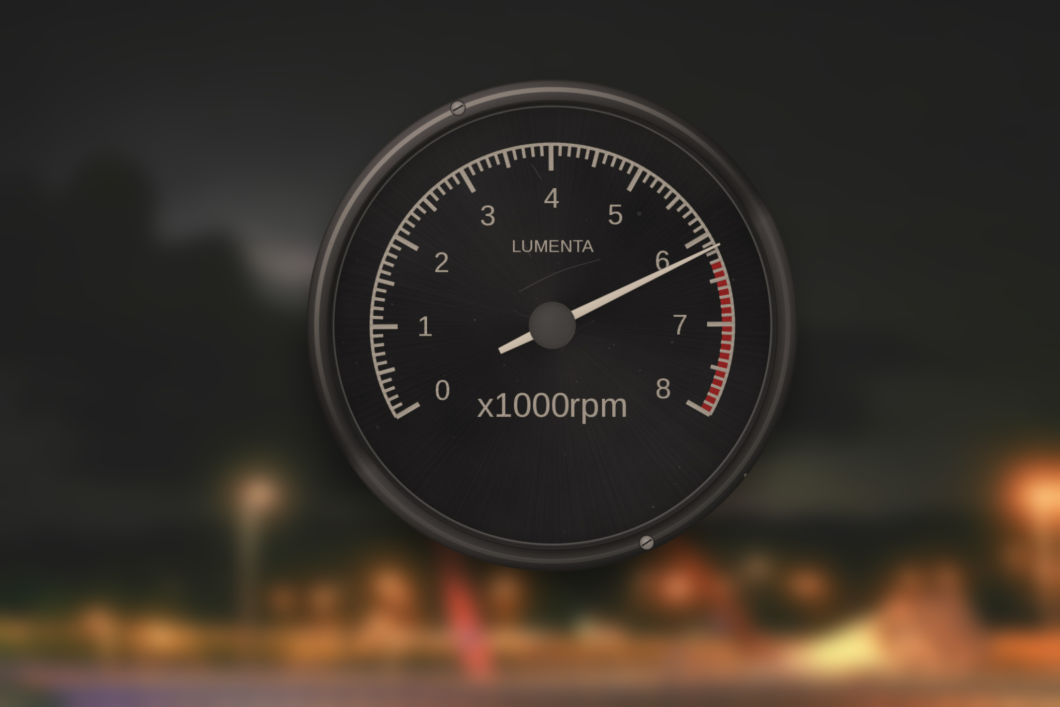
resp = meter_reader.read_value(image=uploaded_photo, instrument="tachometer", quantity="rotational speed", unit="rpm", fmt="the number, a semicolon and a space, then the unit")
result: 6150; rpm
